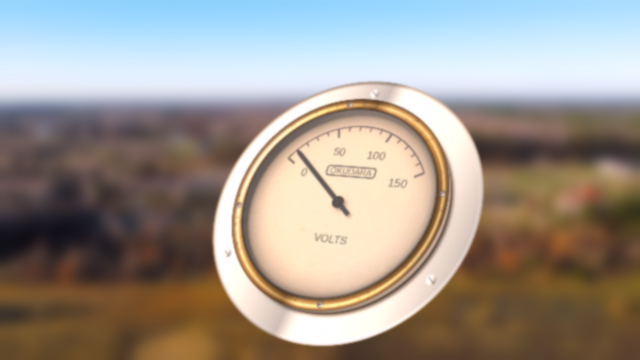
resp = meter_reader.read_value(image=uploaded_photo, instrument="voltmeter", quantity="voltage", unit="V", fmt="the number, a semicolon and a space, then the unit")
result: 10; V
